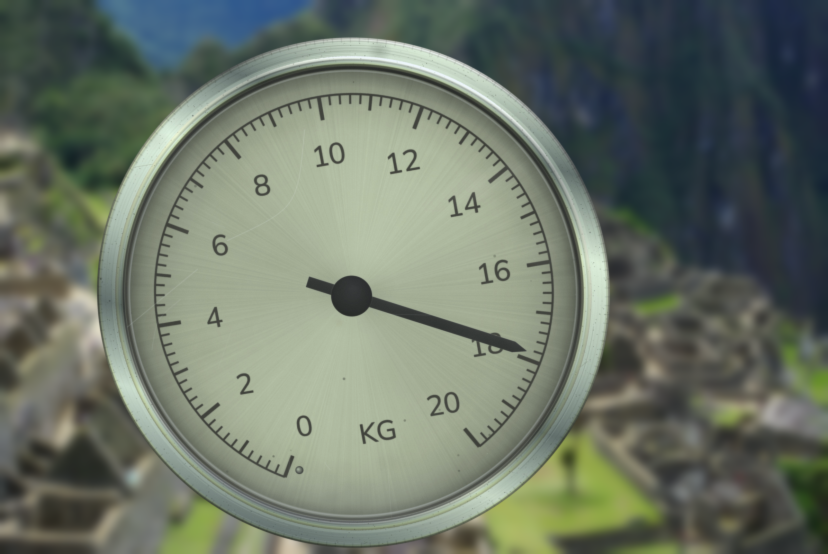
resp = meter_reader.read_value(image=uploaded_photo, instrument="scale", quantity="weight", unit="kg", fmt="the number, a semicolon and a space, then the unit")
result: 17.8; kg
